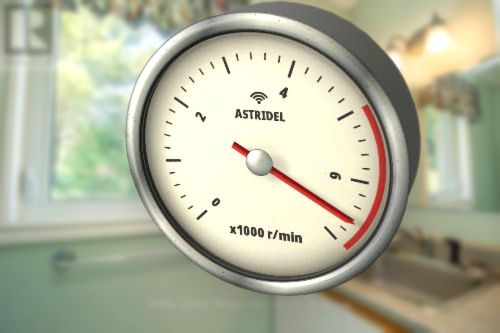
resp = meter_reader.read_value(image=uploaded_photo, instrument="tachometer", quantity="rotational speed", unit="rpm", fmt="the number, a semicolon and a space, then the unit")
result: 6600; rpm
